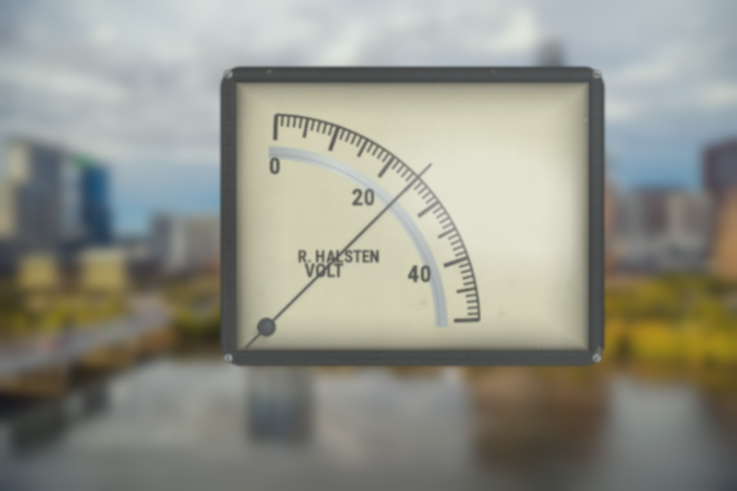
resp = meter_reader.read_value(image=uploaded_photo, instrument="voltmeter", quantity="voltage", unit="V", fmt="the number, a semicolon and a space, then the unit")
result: 25; V
